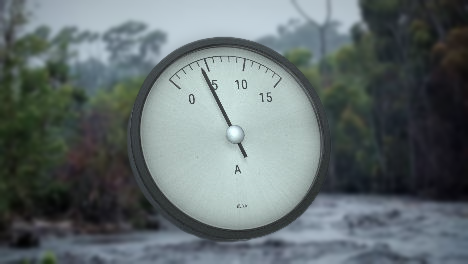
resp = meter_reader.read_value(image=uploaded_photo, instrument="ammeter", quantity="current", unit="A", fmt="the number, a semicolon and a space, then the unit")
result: 4; A
